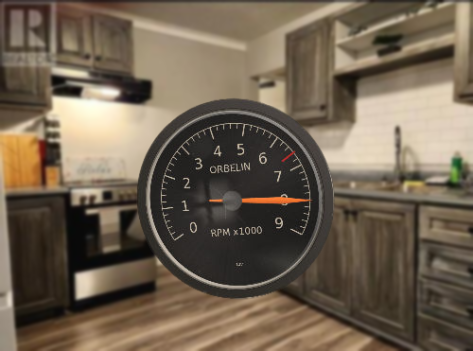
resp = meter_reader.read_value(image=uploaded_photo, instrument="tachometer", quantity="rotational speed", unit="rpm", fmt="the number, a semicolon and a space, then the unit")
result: 8000; rpm
